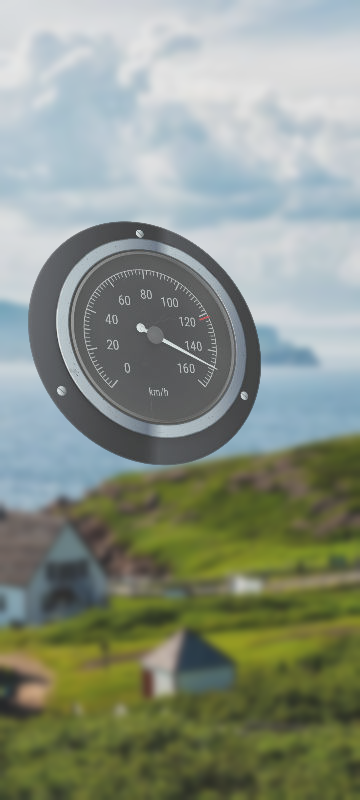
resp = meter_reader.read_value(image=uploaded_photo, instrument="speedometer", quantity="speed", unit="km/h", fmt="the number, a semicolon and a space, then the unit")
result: 150; km/h
